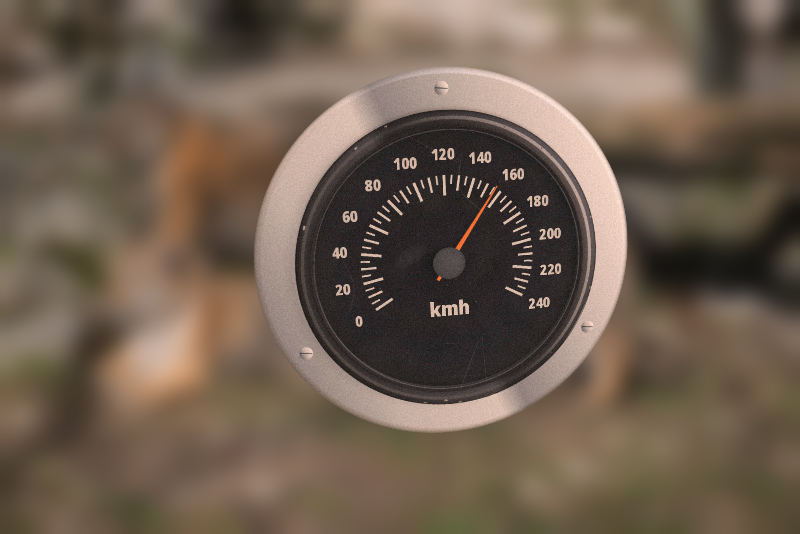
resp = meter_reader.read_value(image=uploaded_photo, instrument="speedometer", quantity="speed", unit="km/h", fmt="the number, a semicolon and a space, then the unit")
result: 155; km/h
